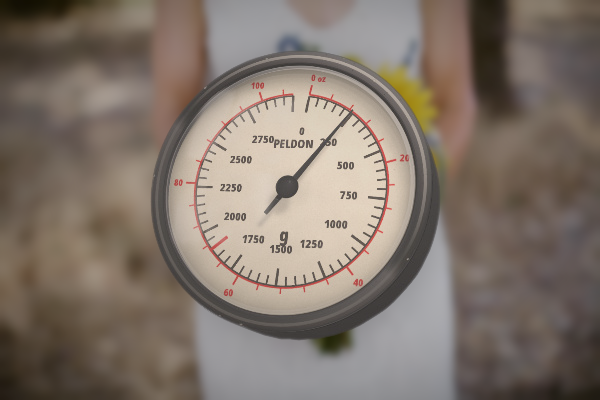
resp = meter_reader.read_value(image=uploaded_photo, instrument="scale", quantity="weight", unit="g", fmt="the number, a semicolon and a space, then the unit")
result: 250; g
